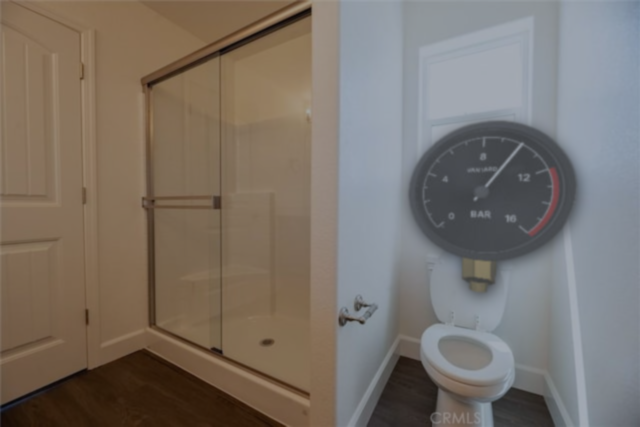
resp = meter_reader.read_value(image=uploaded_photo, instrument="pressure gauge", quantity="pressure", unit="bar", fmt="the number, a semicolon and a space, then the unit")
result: 10; bar
